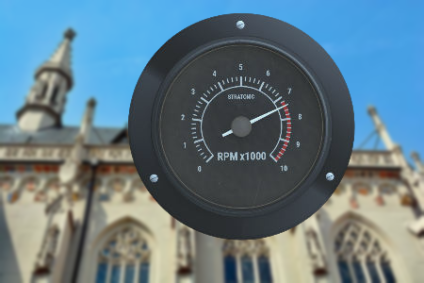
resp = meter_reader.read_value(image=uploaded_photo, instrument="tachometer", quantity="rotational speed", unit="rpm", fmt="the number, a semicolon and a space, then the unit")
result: 7400; rpm
